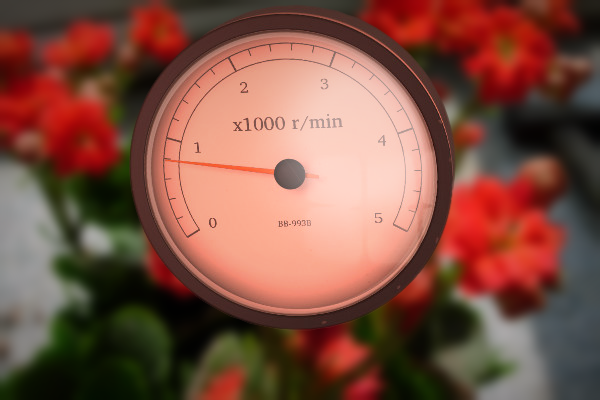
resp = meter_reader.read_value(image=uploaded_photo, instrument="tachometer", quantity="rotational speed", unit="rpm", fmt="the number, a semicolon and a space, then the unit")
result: 800; rpm
